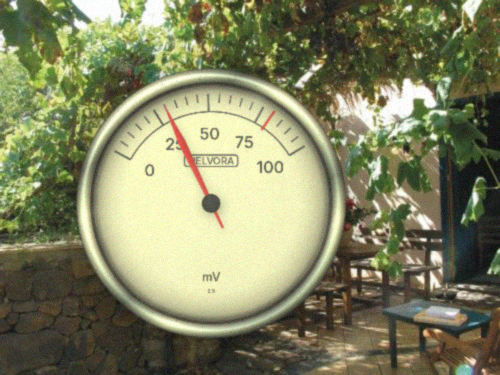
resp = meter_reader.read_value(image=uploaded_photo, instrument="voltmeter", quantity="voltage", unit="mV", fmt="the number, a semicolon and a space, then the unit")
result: 30; mV
